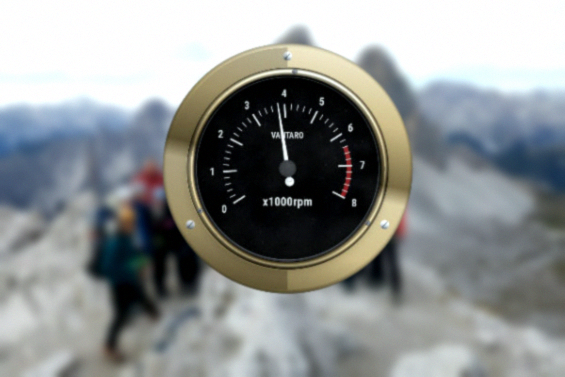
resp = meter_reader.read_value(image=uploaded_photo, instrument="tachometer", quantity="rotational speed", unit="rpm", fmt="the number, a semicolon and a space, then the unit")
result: 3800; rpm
